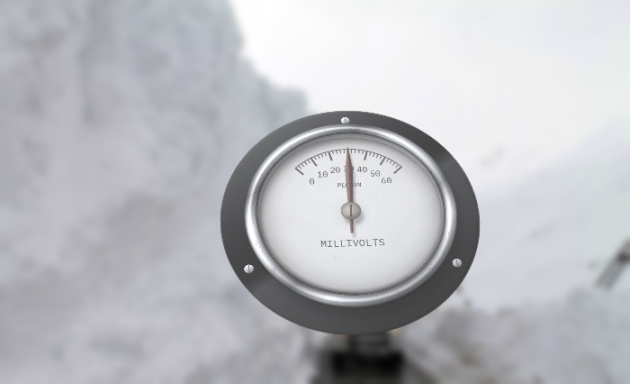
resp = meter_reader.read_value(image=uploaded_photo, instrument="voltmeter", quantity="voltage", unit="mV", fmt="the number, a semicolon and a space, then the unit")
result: 30; mV
